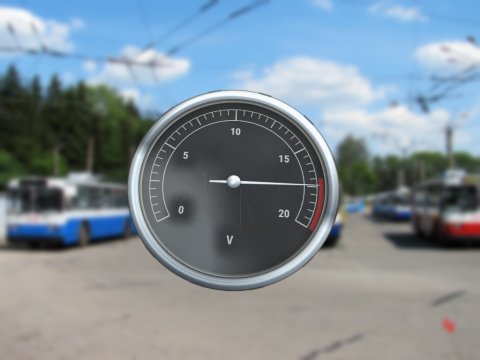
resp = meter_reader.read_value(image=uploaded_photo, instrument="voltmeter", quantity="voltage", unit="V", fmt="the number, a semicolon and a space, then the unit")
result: 17.5; V
